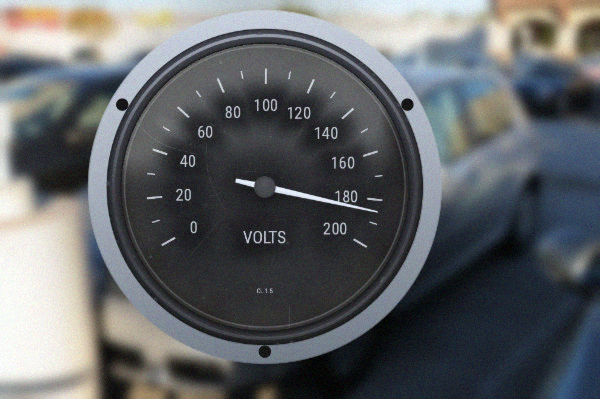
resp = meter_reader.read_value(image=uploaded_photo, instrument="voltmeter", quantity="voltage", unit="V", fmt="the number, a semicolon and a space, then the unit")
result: 185; V
